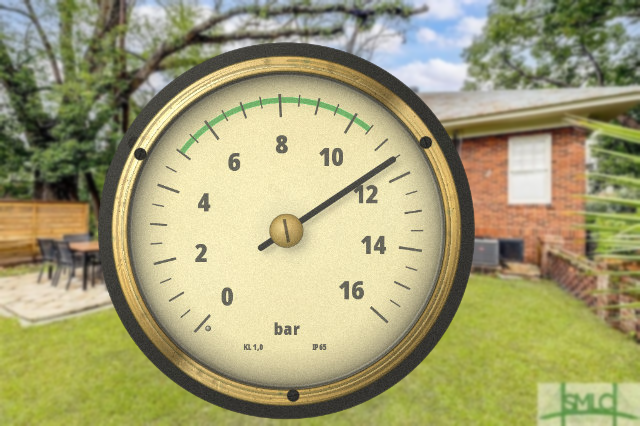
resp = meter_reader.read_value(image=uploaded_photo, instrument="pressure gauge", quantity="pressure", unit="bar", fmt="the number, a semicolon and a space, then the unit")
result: 11.5; bar
